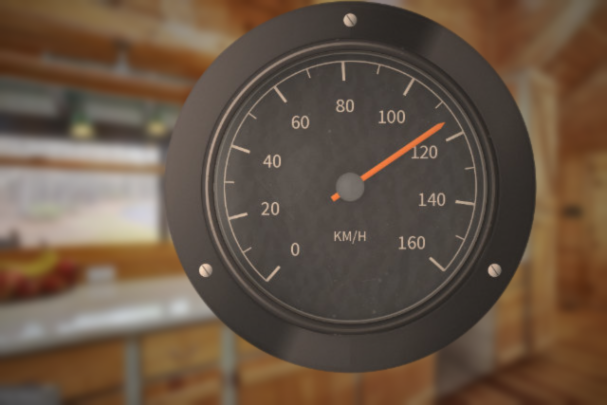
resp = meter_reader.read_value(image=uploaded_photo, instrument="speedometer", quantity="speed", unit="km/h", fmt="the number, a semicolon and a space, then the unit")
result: 115; km/h
